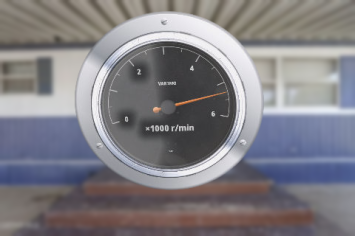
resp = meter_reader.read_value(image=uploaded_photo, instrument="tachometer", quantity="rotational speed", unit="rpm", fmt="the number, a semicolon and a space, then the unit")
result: 5250; rpm
